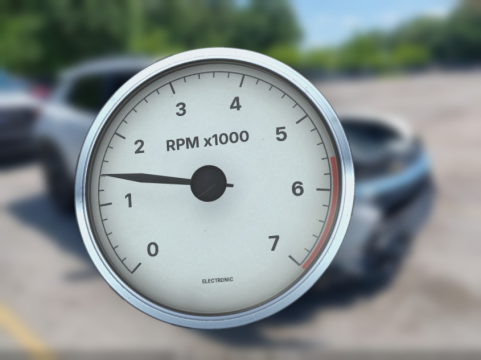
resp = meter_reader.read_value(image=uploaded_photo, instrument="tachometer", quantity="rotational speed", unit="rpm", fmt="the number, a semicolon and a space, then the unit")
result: 1400; rpm
